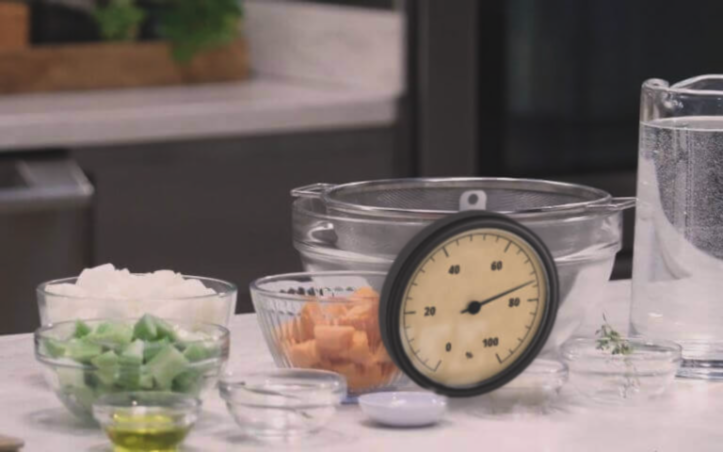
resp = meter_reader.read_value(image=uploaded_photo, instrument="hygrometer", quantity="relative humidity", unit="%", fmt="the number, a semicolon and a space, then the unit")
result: 74; %
